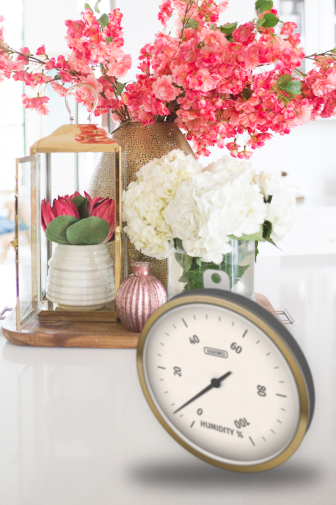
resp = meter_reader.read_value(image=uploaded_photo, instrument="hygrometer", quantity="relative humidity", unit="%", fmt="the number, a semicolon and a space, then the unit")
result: 6; %
